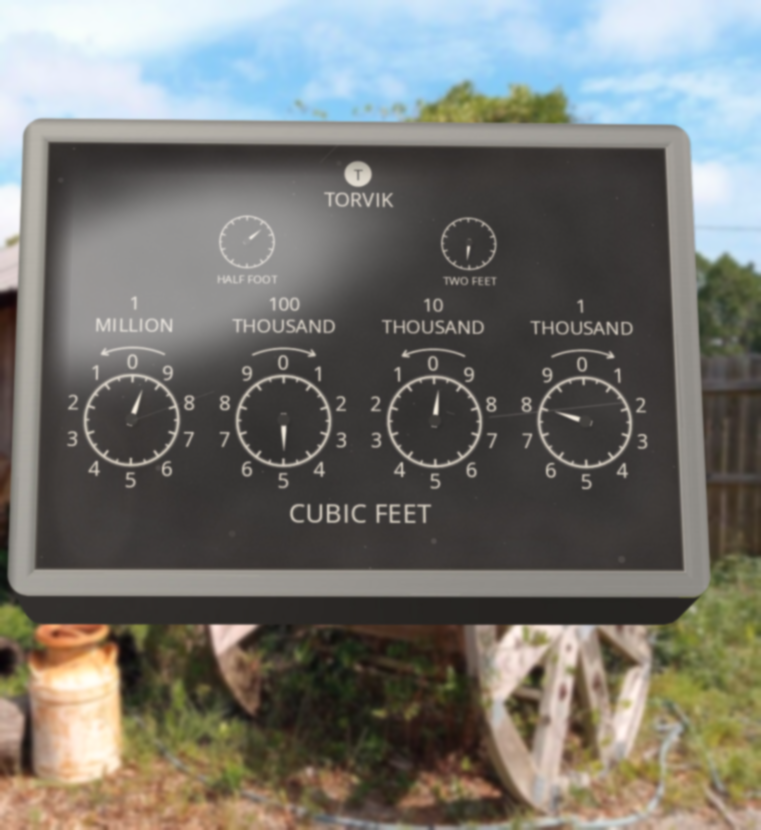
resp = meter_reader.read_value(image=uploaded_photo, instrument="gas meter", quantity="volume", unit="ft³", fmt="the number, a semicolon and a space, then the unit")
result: 949800; ft³
